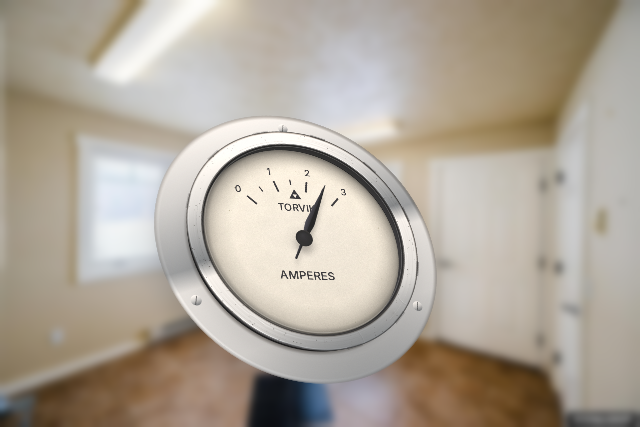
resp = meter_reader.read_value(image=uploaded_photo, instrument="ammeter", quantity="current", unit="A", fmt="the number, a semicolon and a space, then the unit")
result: 2.5; A
